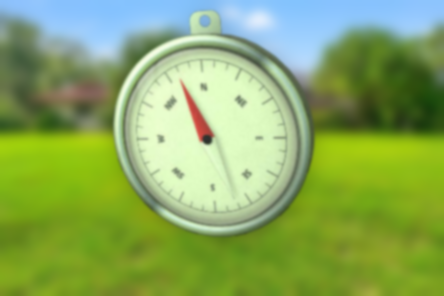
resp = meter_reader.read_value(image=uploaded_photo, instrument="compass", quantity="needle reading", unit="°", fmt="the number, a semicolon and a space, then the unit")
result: 340; °
